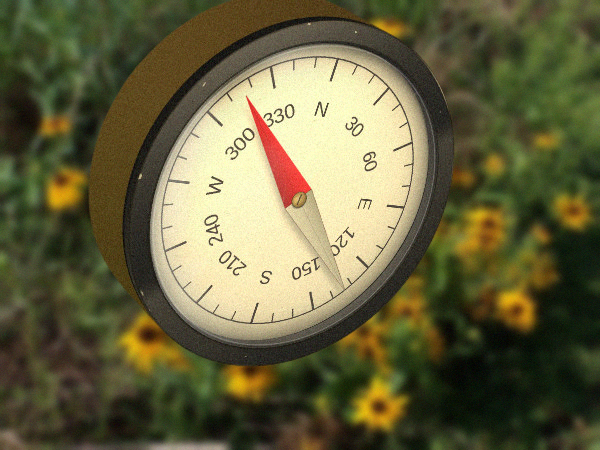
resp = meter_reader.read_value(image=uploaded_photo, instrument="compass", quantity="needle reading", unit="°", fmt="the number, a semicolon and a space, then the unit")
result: 315; °
